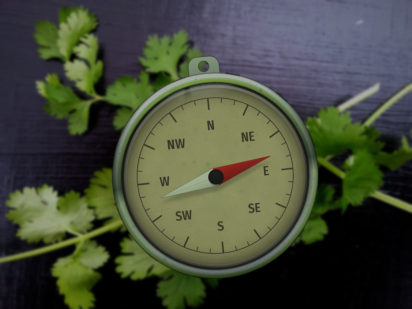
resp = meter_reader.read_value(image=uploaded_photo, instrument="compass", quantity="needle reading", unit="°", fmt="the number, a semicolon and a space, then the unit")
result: 75; °
